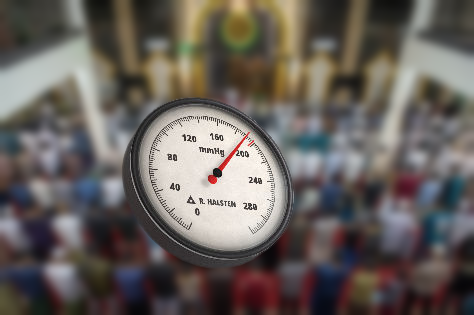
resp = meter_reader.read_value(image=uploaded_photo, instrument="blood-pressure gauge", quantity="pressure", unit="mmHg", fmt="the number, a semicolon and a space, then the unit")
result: 190; mmHg
